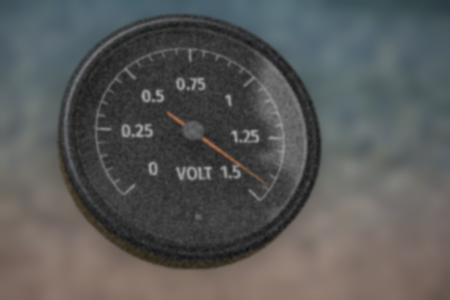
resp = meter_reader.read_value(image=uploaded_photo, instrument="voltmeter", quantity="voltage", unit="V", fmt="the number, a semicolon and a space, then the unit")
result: 1.45; V
